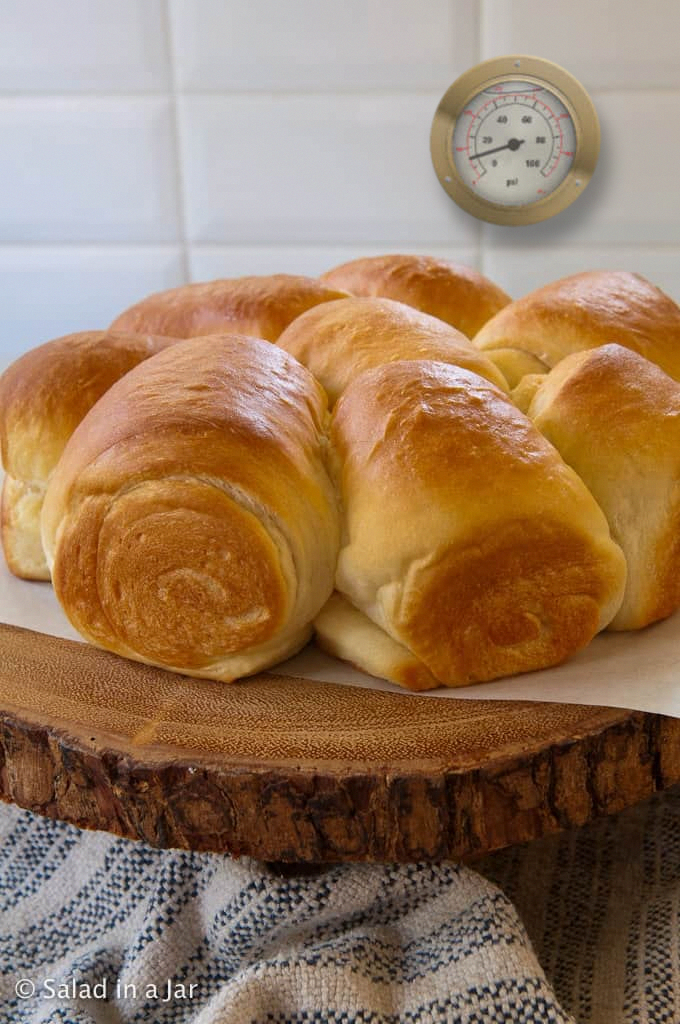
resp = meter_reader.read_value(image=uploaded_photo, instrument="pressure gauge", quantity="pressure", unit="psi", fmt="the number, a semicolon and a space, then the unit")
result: 10; psi
